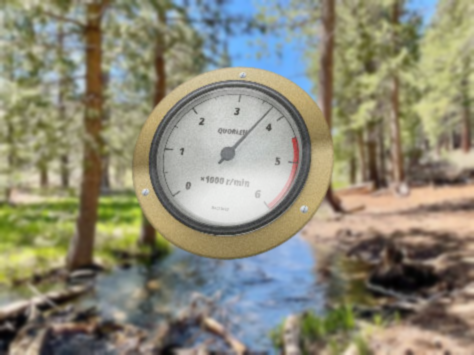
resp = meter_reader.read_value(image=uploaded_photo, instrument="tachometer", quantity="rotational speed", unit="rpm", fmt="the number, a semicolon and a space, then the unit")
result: 3750; rpm
